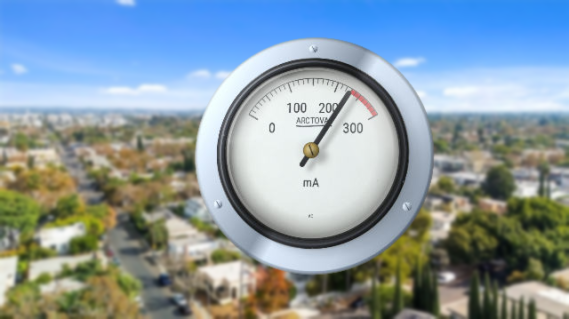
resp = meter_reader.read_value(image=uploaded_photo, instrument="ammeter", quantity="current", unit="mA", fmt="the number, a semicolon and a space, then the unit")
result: 230; mA
